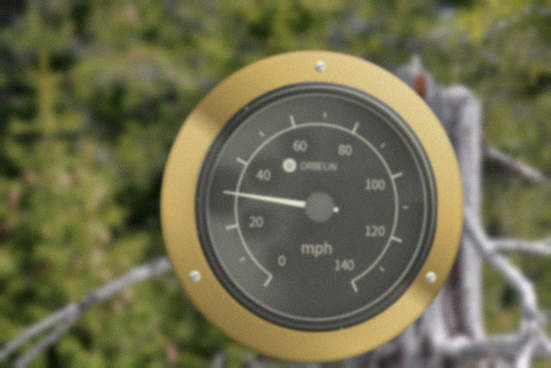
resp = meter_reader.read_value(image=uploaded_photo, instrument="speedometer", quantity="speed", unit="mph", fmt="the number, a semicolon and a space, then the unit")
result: 30; mph
